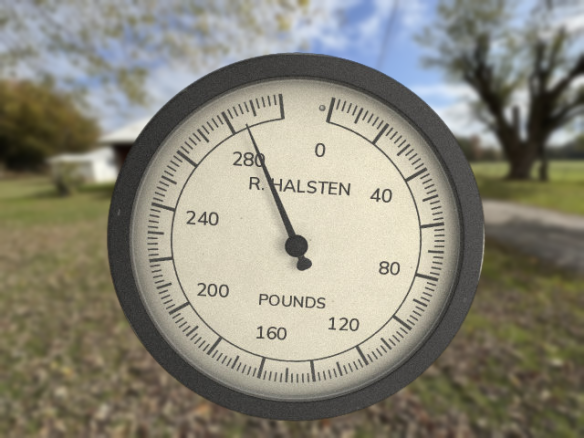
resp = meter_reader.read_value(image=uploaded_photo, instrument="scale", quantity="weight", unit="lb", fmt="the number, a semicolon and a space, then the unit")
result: 286; lb
